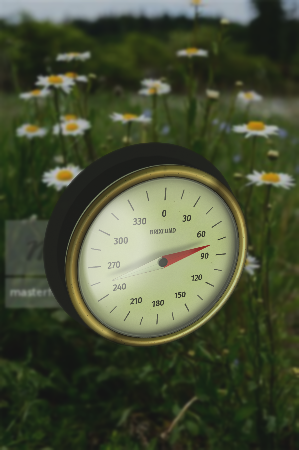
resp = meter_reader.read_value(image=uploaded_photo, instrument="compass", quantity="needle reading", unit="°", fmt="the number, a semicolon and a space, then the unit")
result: 75; °
